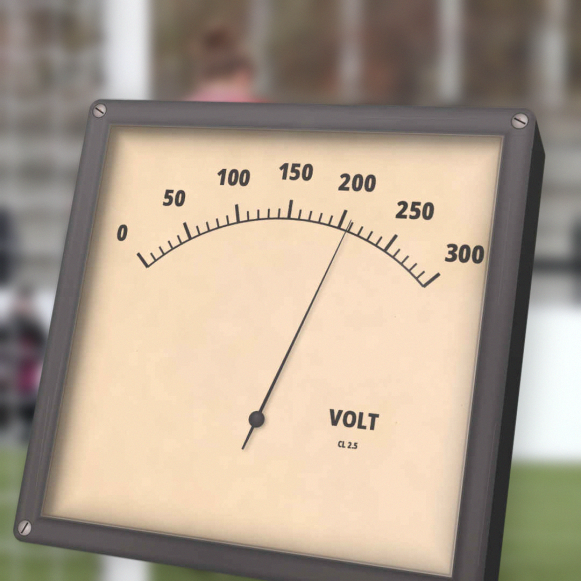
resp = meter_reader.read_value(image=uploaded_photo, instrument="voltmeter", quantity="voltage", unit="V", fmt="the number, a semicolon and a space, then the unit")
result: 210; V
